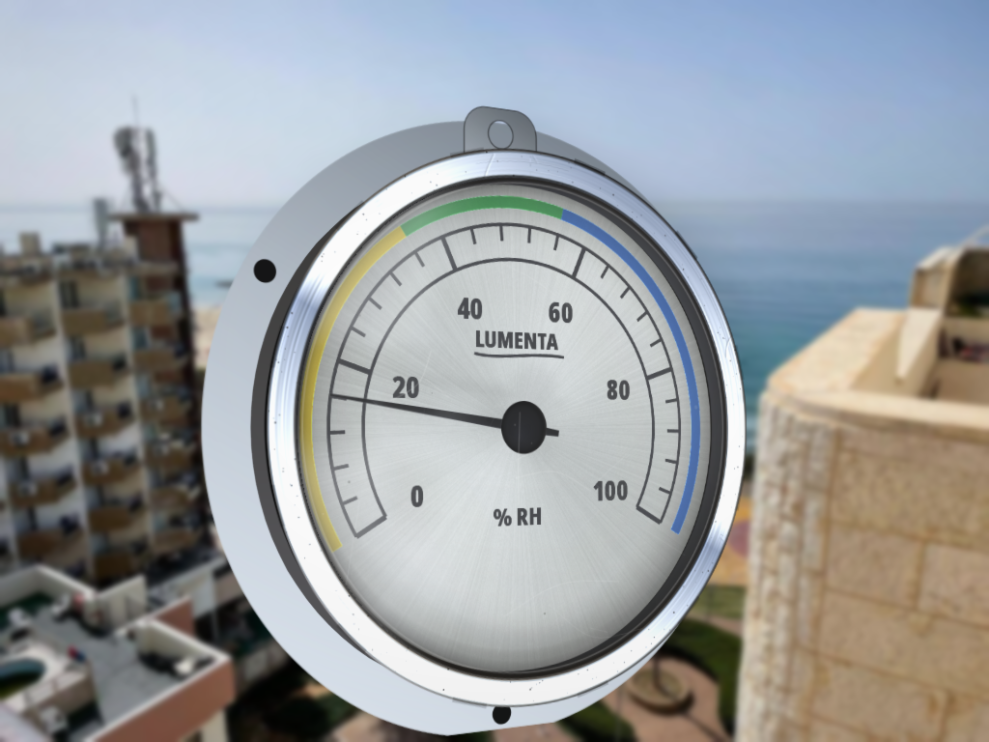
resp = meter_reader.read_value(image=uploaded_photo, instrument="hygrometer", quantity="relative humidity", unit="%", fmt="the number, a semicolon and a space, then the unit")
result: 16; %
